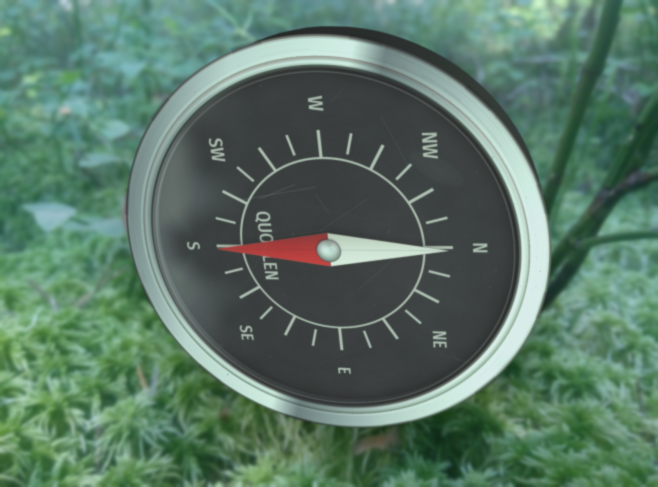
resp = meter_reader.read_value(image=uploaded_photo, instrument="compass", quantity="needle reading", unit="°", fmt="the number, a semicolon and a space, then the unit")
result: 180; °
